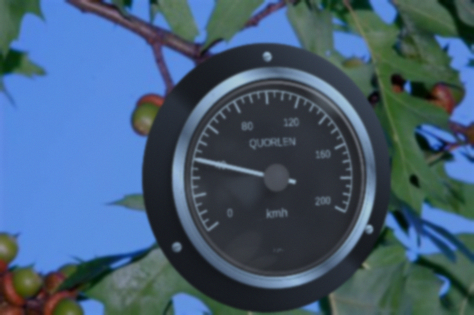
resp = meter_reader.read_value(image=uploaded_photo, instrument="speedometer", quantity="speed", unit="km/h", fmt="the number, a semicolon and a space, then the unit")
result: 40; km/h
